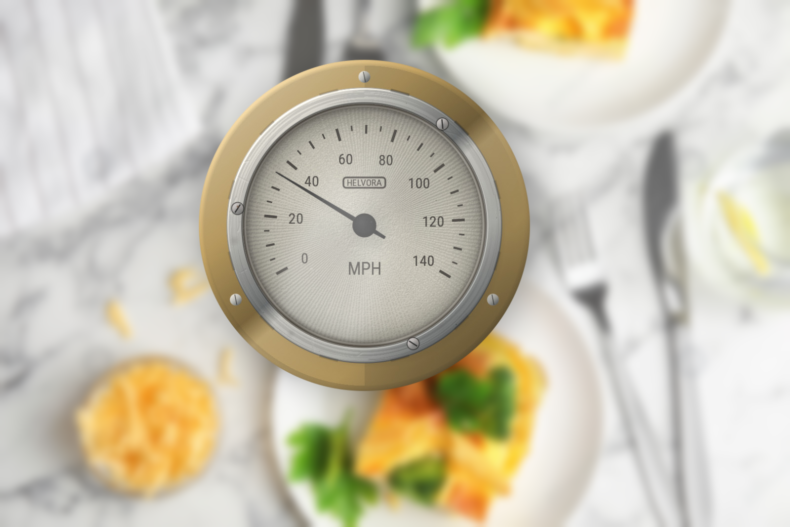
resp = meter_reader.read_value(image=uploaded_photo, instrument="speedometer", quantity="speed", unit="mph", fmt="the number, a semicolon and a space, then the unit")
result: 35; mph
